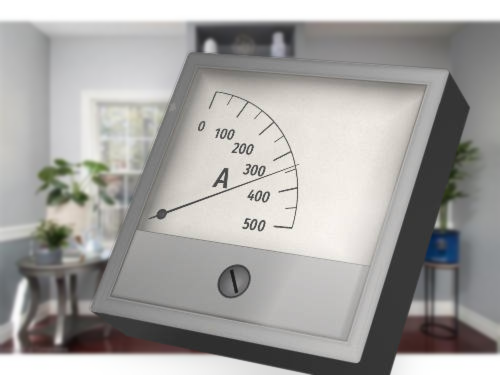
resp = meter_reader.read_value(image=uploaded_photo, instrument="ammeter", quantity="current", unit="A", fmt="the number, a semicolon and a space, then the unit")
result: 350; A
